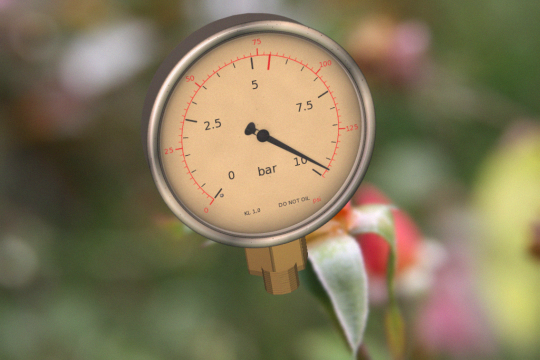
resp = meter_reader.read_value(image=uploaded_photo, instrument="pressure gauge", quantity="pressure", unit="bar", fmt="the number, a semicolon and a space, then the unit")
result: 9.75; bar
